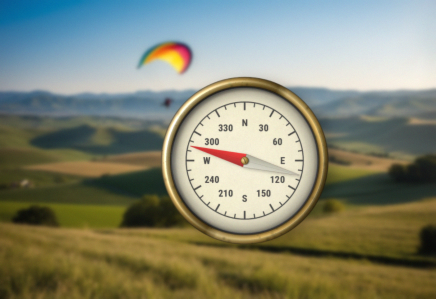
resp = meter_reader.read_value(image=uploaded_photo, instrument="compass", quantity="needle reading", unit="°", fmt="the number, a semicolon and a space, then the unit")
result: 285; °
